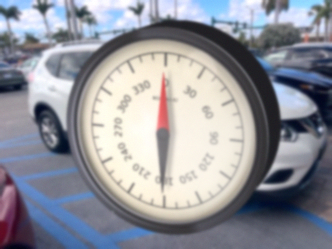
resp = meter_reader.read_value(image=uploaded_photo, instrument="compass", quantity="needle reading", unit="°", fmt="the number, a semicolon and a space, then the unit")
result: 0; °
